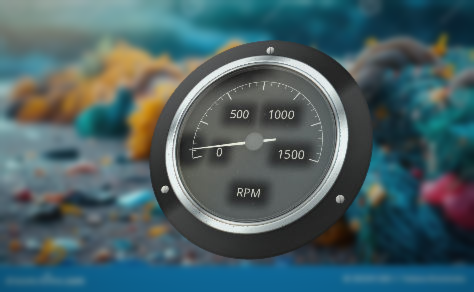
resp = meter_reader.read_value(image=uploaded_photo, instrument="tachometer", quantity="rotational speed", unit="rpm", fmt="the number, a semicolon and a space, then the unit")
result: 50; rpm
